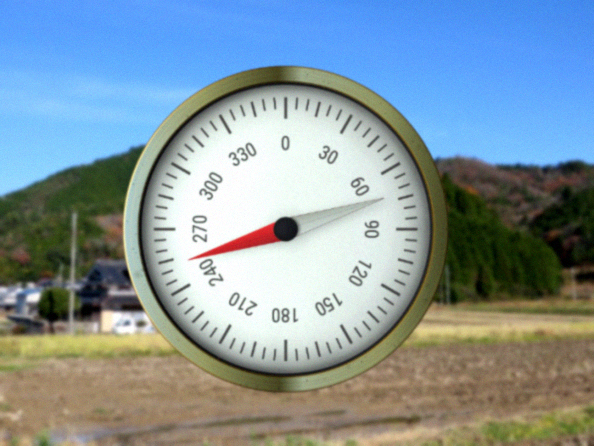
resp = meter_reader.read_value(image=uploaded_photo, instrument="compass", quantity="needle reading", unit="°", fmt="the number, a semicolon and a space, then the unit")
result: 252.5; °
